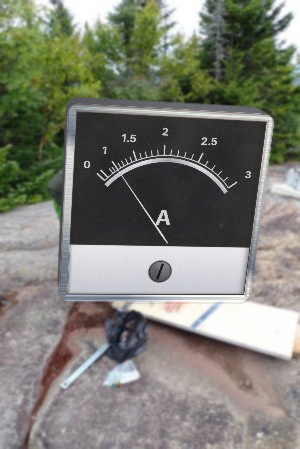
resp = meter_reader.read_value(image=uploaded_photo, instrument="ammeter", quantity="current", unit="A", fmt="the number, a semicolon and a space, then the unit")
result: 1; A
